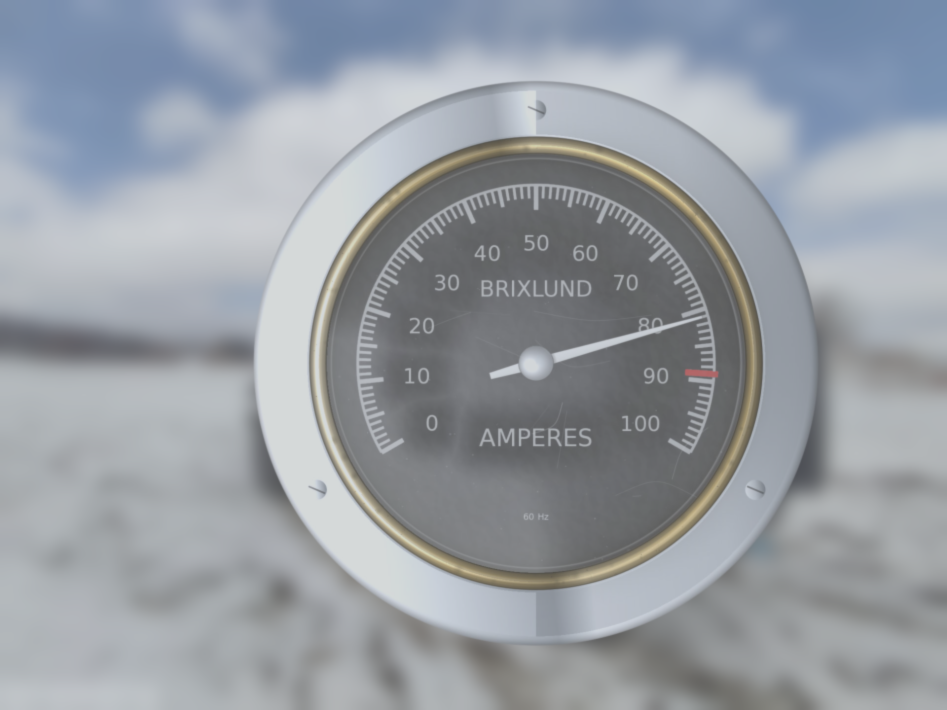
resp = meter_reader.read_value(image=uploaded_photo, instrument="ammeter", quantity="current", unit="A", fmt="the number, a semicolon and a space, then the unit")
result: 81; A
